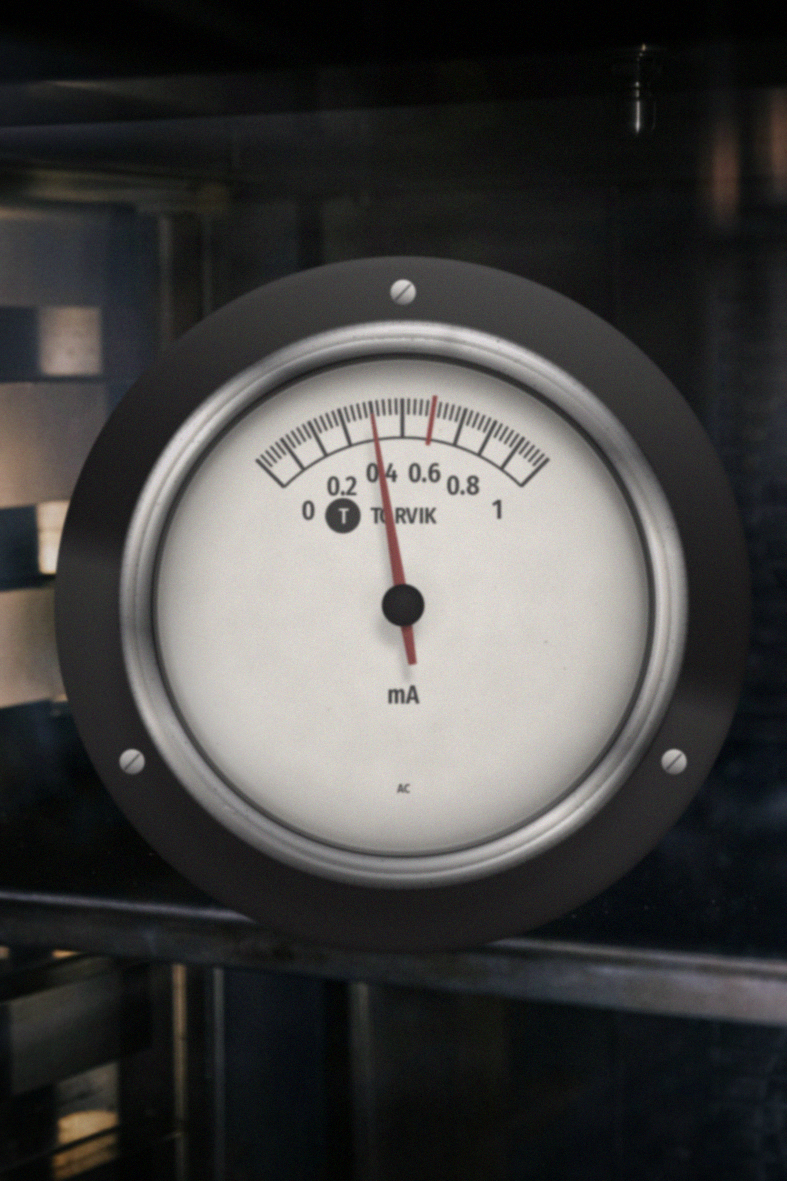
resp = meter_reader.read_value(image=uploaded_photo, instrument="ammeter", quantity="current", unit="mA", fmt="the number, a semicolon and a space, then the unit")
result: 0.4; mA
